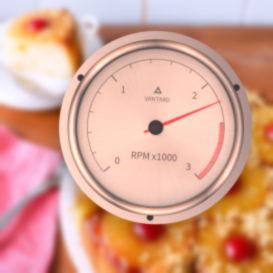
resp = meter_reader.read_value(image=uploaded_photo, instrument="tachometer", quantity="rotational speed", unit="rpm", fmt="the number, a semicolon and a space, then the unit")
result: 2200; rpm
